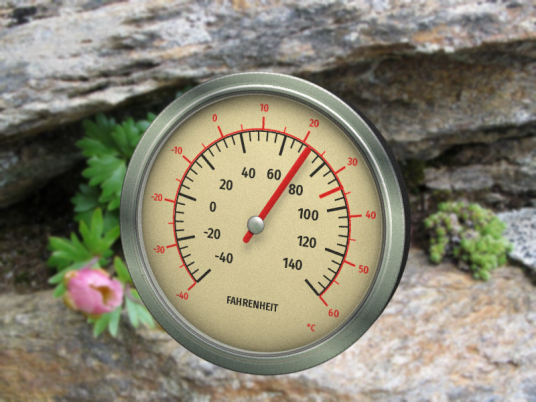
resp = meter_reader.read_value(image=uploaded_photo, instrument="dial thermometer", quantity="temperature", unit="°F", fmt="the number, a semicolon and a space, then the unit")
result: 72; °F
